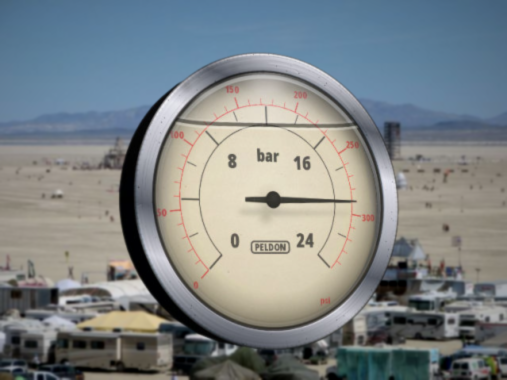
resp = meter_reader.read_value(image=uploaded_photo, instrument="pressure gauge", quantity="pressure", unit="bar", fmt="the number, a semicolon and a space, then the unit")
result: 20; bar
